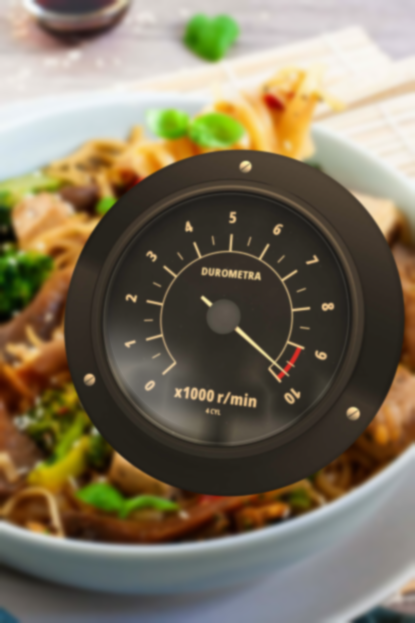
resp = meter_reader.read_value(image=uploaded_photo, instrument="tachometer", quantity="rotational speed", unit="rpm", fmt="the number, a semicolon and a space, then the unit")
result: 9750; rpm
